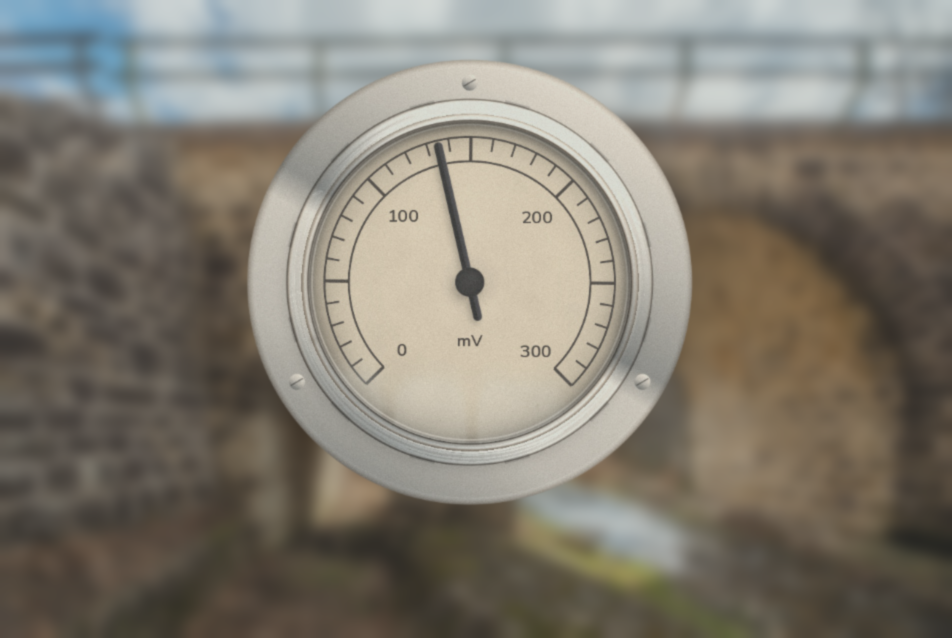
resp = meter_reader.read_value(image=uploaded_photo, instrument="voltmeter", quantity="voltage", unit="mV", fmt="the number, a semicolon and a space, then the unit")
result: 135; mV
